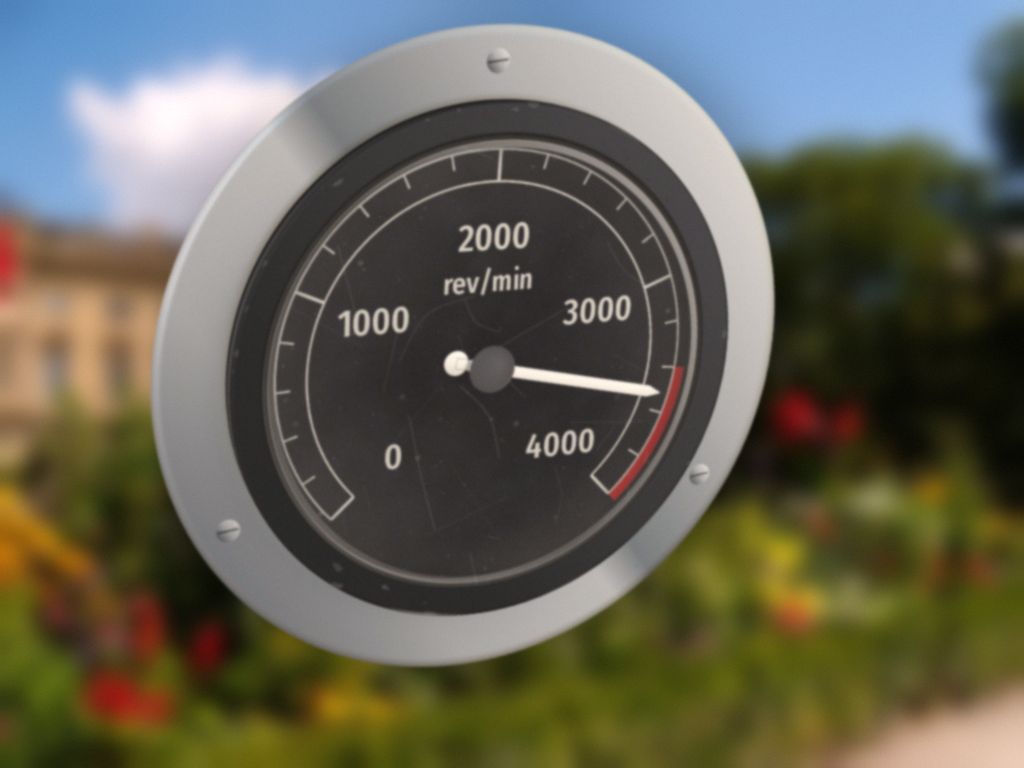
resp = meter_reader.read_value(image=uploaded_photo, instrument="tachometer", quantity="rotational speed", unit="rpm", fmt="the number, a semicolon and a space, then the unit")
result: 3500; rpm
